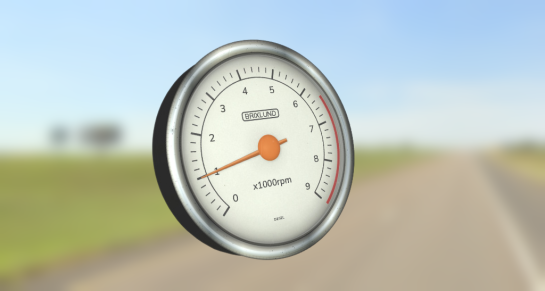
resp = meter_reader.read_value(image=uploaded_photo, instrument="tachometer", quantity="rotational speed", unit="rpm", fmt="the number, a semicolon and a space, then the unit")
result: 1000; rpm
